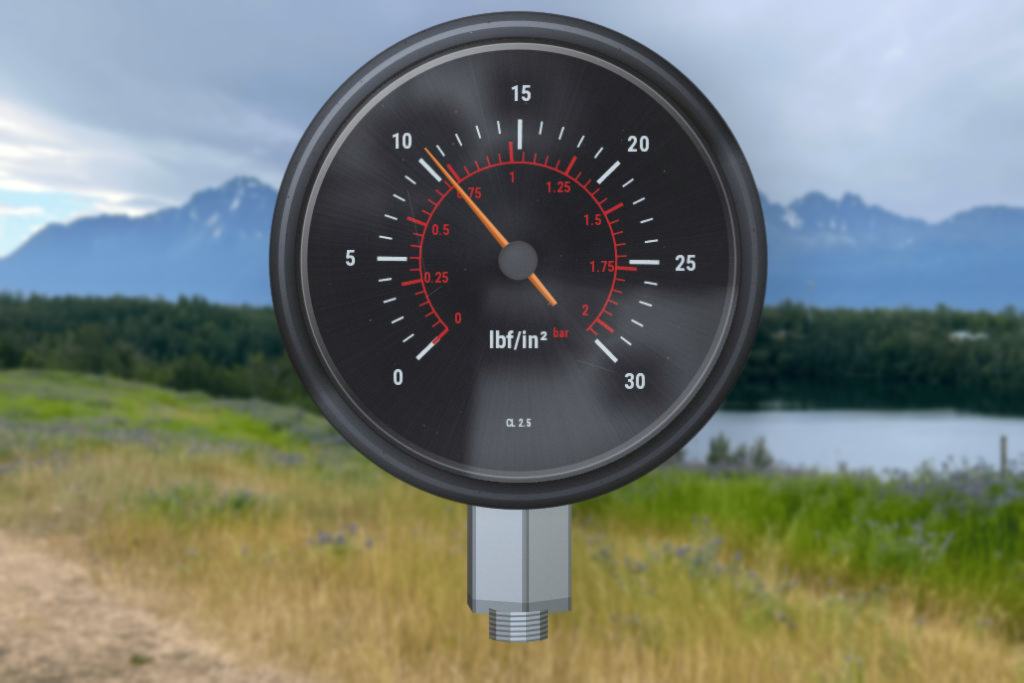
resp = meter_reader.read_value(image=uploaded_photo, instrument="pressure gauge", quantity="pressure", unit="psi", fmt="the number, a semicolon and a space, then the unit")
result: 10.5; psi
